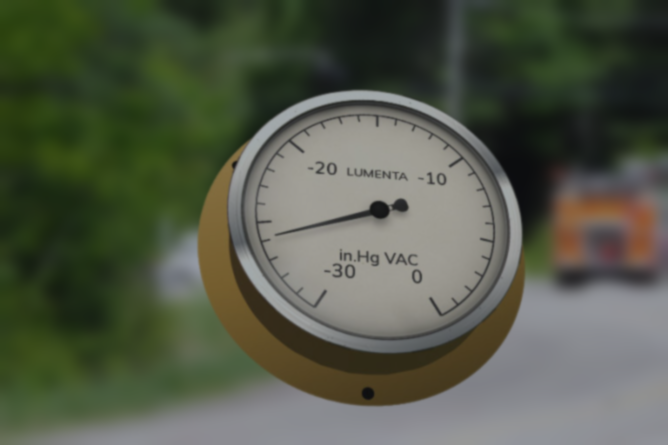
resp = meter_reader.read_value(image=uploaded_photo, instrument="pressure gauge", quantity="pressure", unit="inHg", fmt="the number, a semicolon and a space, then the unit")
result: -26; inHg
